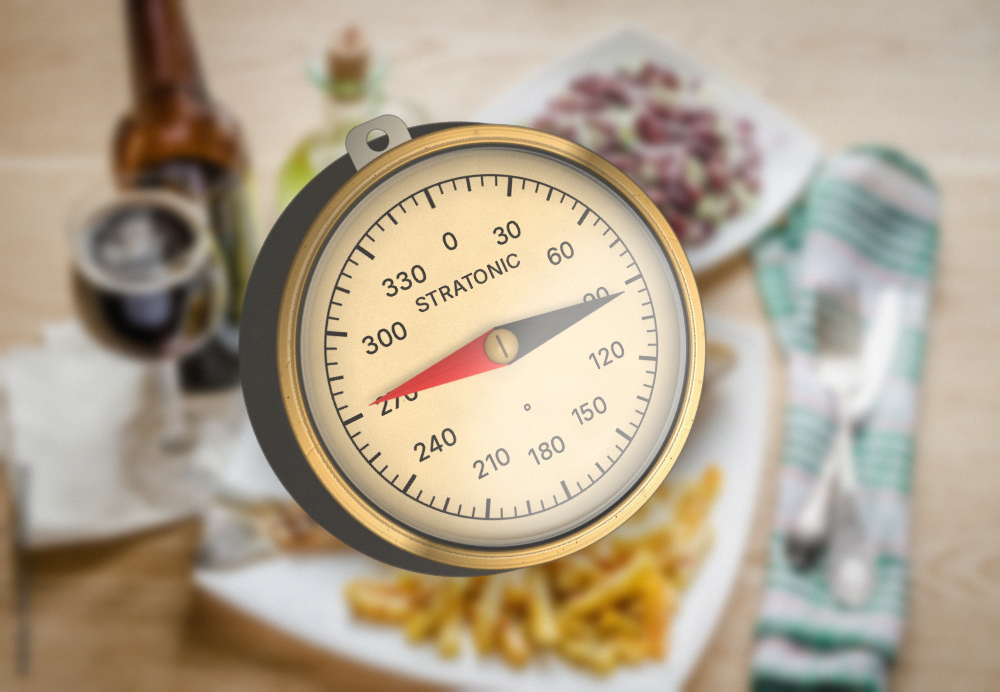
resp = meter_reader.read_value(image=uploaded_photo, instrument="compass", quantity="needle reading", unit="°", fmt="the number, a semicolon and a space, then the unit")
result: 272.5; °
